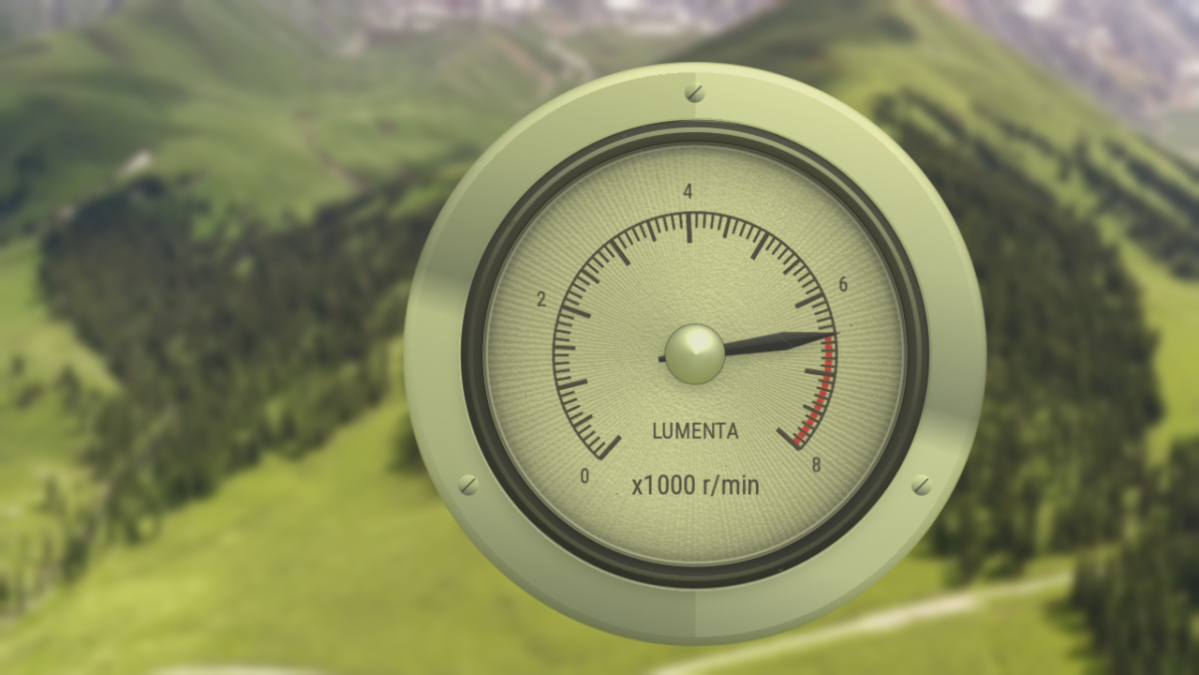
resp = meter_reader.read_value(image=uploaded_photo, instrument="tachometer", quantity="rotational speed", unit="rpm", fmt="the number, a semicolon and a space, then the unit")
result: 6500; rpm
